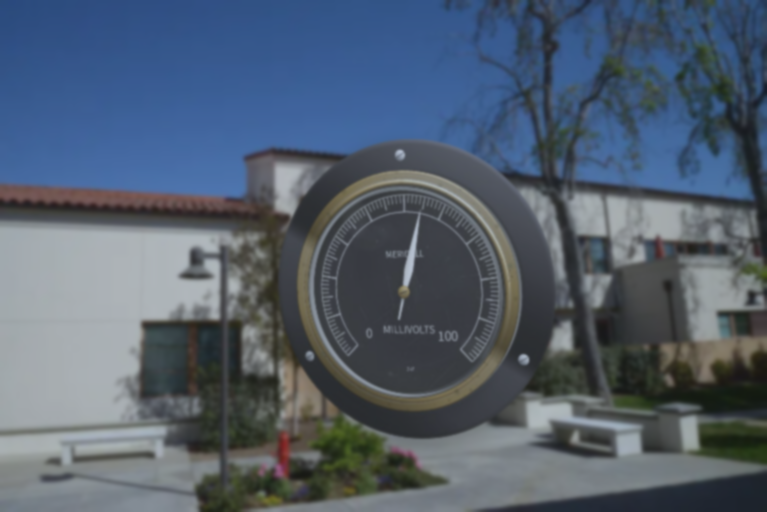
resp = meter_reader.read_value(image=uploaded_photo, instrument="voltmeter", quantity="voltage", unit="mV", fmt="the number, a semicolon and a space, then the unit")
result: 55; mV
